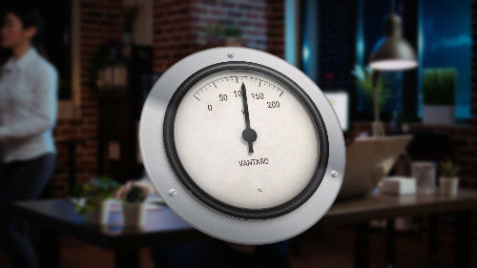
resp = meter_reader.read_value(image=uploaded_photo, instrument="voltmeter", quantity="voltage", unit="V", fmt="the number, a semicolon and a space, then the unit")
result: 110; V
